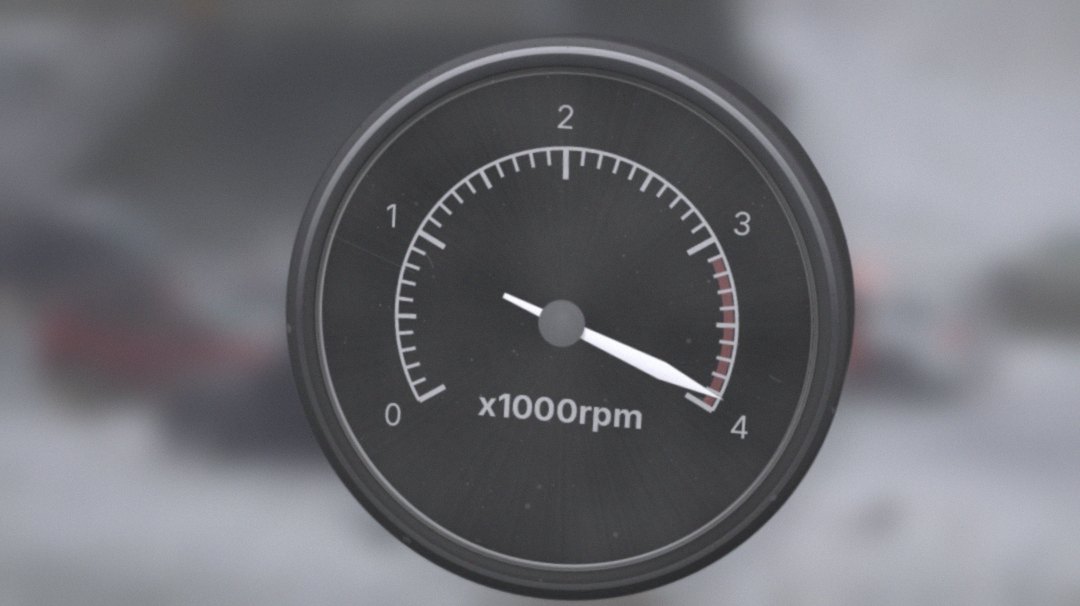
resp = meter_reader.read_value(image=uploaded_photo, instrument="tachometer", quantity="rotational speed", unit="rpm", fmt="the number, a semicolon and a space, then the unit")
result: 3900; rpm
